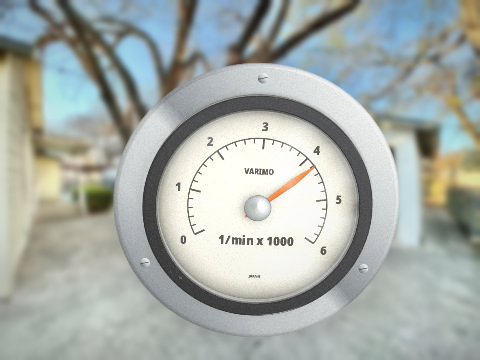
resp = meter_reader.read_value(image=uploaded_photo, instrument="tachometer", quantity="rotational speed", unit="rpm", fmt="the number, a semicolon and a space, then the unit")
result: 4200; rpm
